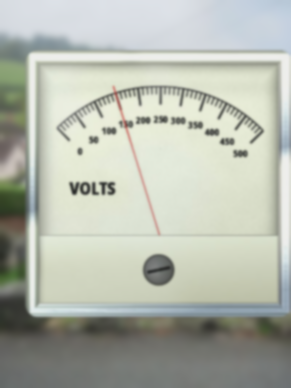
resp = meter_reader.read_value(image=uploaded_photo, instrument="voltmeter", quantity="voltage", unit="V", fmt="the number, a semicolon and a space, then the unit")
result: 150; V
